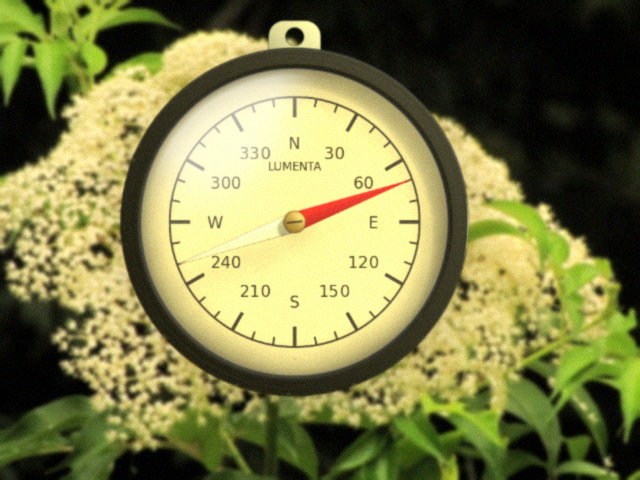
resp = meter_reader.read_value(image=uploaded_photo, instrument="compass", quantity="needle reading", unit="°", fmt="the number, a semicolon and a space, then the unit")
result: 70; °
